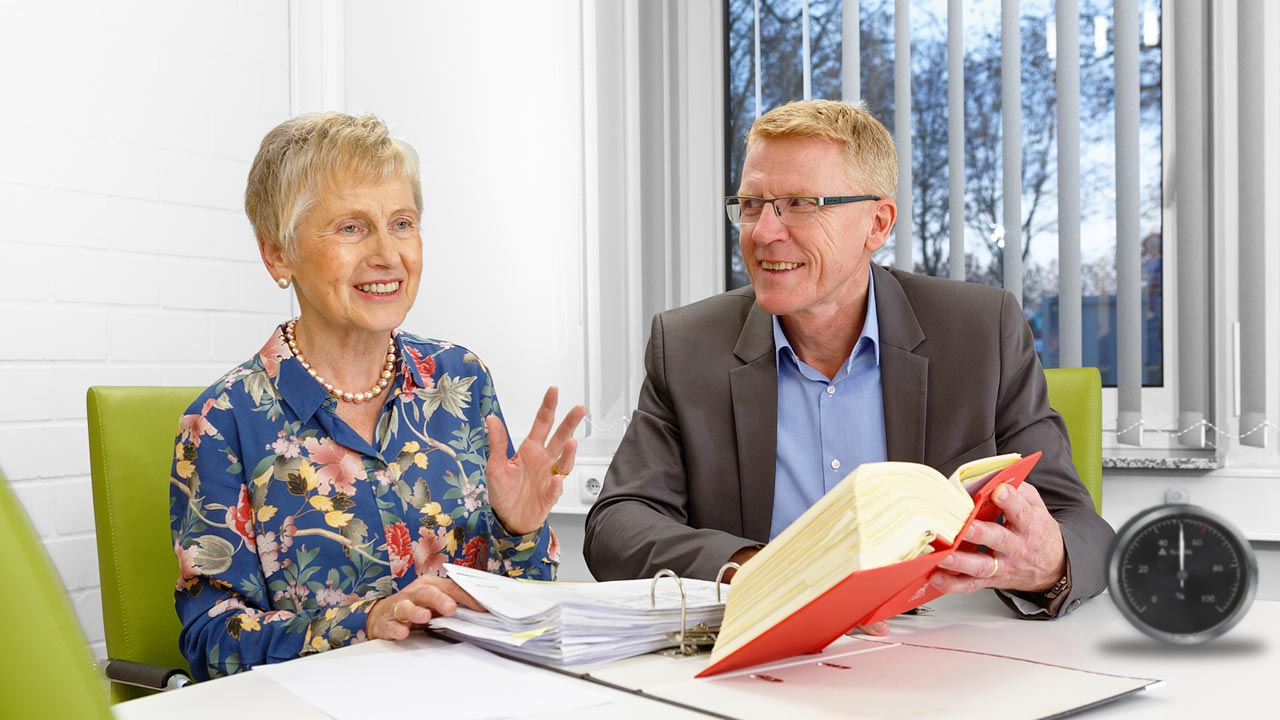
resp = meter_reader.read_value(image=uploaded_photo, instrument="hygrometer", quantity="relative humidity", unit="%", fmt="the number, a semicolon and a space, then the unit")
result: 50; %
